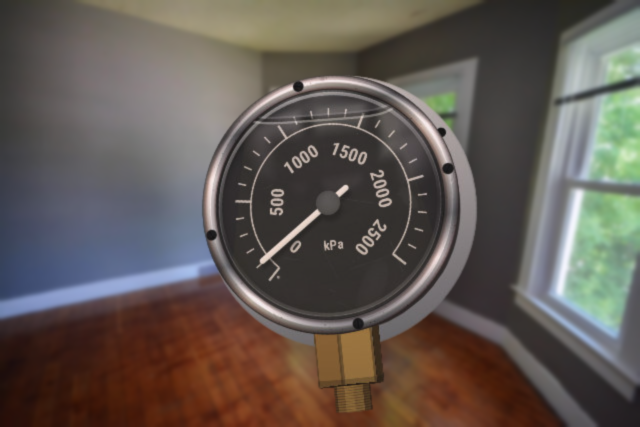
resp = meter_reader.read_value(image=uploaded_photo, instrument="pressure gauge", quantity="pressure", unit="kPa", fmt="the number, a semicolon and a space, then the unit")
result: 100; kPa
